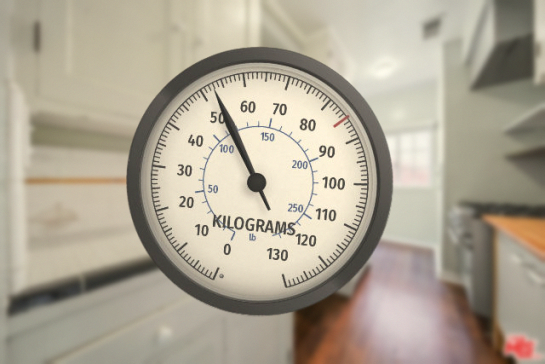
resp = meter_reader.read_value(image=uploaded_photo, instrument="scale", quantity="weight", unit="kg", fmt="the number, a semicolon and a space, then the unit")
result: 53; kg
